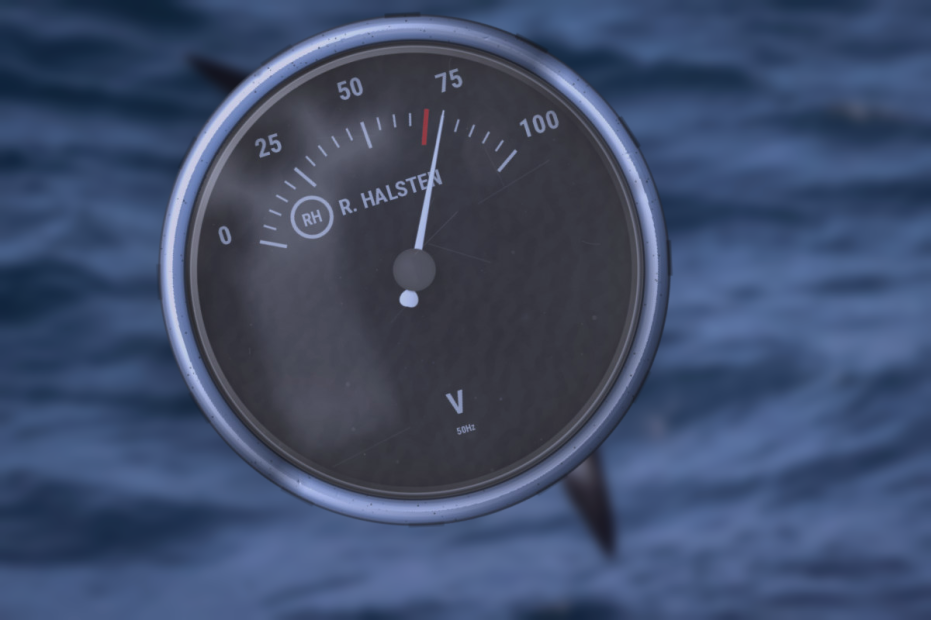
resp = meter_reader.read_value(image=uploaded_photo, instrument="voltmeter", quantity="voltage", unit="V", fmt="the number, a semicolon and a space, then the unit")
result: 75; V
